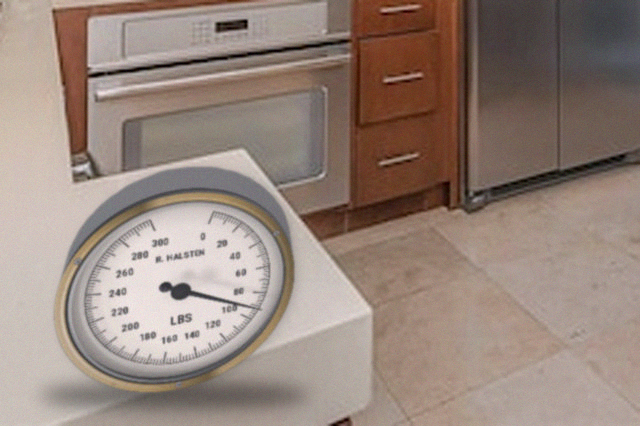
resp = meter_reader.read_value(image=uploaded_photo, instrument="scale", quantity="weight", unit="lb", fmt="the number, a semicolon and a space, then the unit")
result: 90; lb
